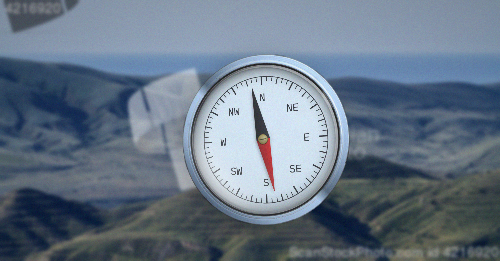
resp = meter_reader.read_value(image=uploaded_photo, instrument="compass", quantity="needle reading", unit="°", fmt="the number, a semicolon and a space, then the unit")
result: 170; °
